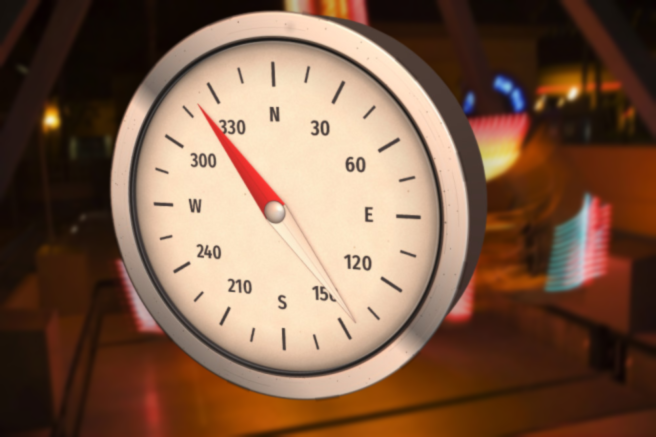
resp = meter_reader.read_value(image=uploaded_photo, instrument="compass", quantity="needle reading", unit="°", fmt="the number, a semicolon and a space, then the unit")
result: 322.5; °
